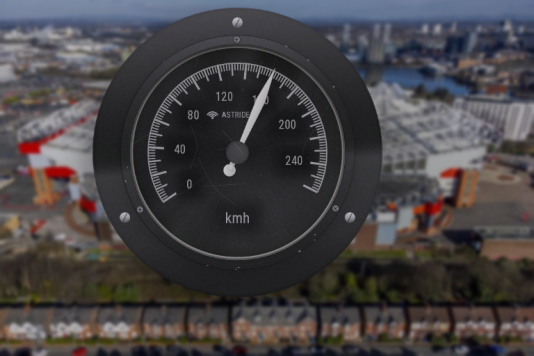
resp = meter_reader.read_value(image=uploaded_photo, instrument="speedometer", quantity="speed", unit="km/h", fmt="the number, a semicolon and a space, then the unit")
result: 160; km/h
